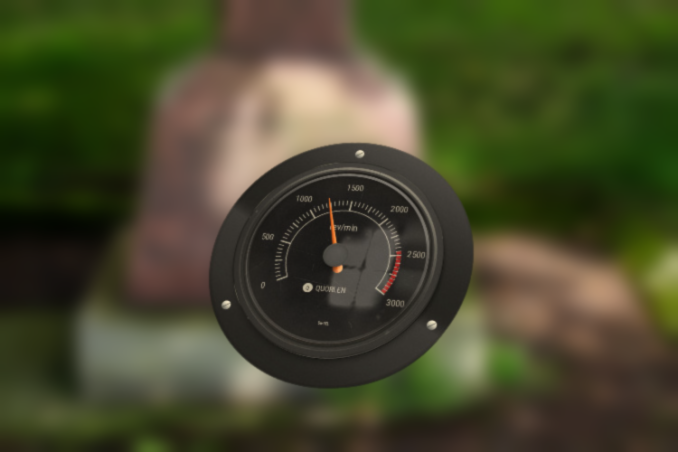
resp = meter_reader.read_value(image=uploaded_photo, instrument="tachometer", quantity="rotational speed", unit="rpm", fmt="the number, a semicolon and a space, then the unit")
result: 1250; rpm
